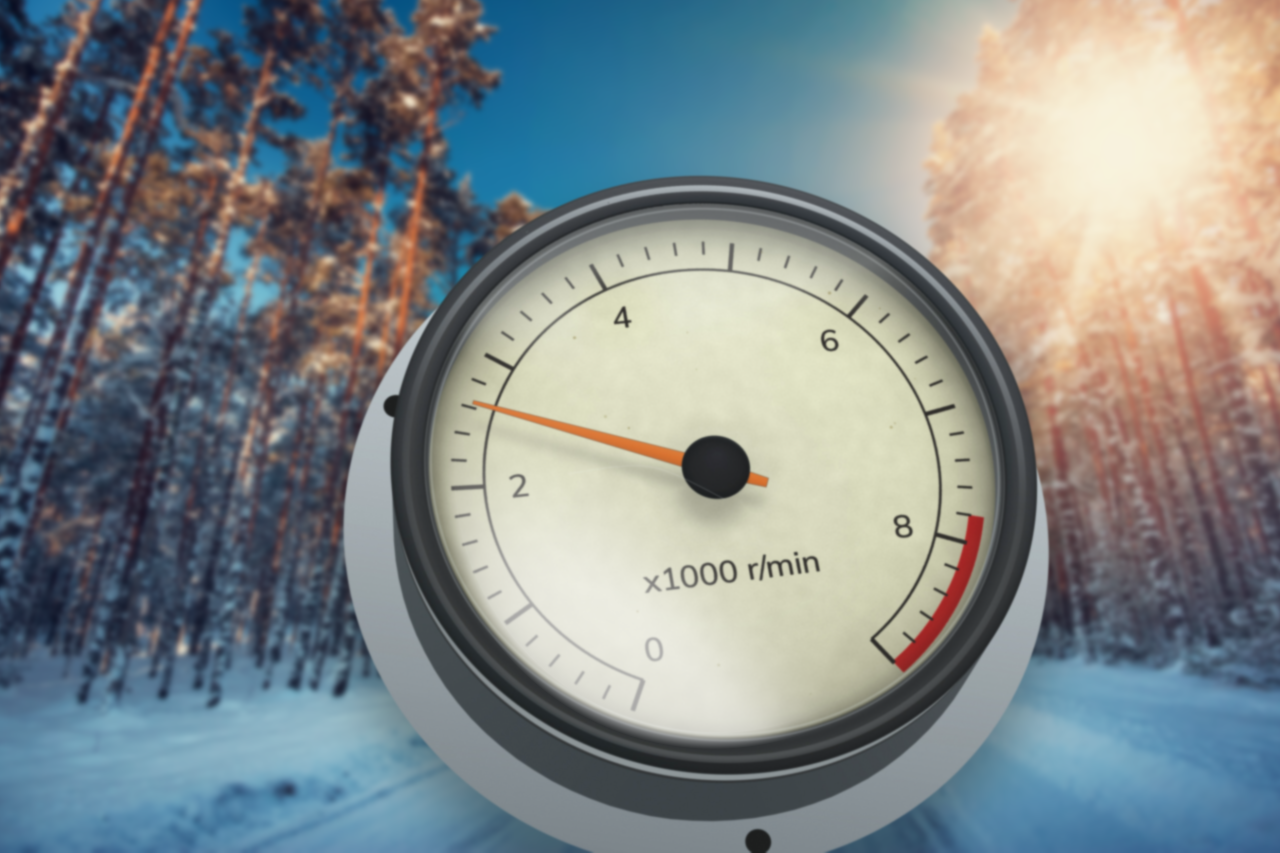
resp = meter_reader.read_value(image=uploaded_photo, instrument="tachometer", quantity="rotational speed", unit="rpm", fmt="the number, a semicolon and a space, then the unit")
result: 2600; rpm
